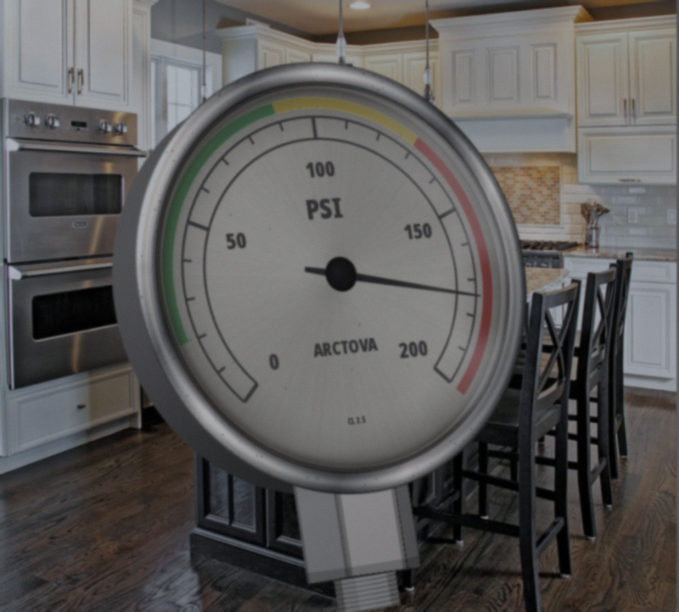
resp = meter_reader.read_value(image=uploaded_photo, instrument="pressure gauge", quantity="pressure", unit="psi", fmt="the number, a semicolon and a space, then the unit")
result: 175; psi
